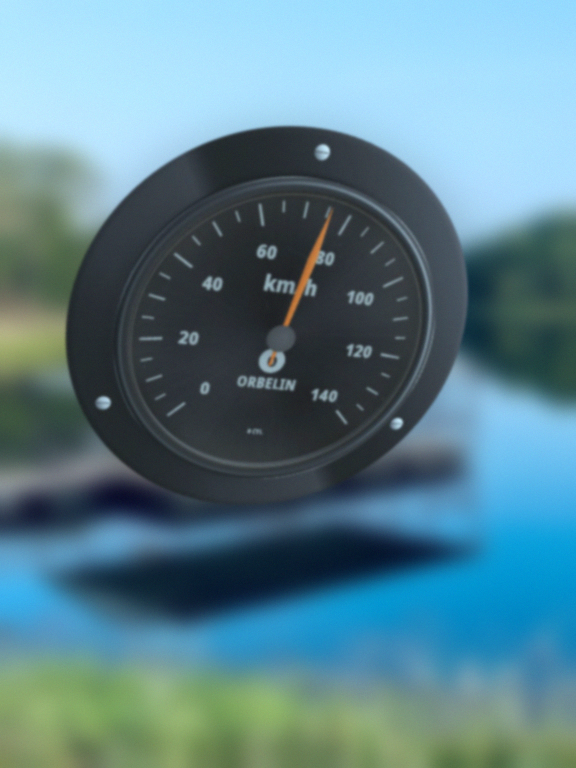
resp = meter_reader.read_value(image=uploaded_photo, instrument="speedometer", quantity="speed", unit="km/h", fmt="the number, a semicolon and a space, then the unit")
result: 75; km/h
